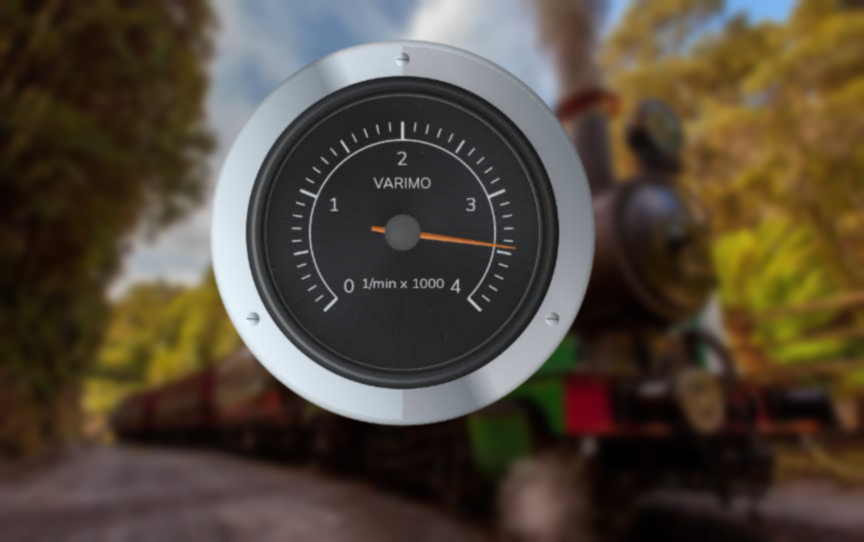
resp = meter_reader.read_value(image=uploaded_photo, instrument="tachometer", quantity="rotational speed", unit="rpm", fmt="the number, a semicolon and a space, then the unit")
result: 3450; rpm
